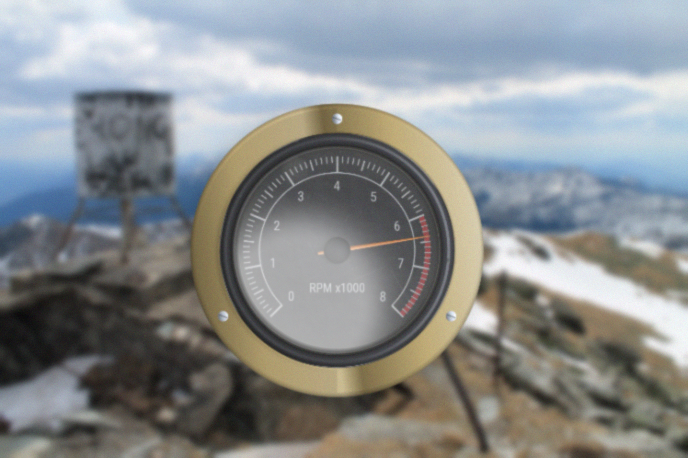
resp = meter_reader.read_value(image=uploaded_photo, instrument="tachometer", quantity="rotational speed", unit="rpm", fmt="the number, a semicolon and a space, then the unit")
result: 6400; rpm
